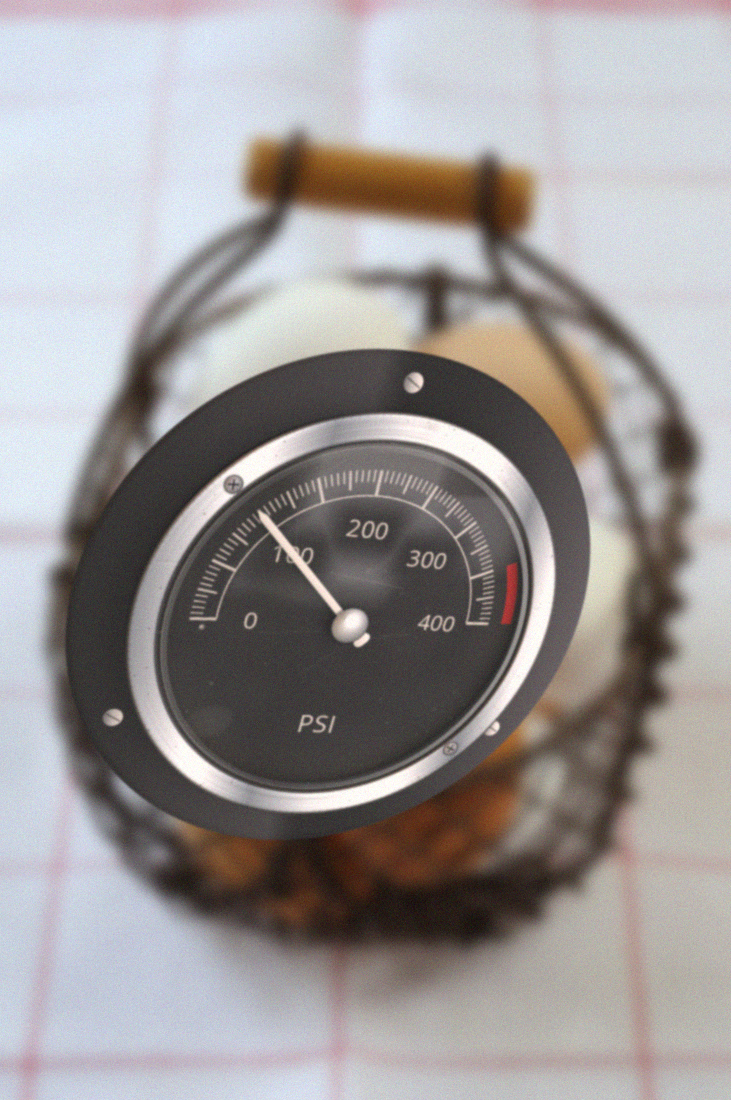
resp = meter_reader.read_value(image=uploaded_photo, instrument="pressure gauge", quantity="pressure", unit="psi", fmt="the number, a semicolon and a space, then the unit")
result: 100; psi
